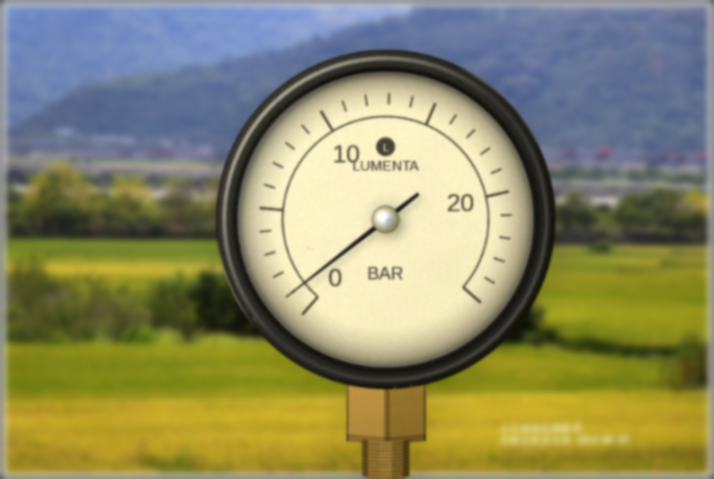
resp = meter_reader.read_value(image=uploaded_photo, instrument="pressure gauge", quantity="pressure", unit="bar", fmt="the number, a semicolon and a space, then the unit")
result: 1; bar
